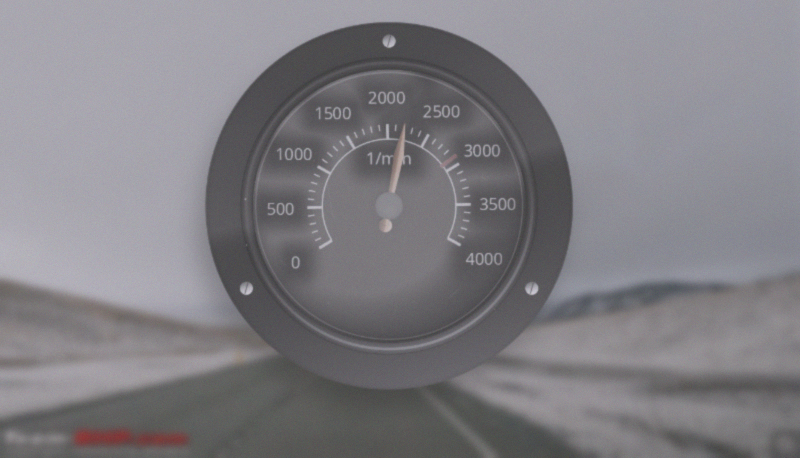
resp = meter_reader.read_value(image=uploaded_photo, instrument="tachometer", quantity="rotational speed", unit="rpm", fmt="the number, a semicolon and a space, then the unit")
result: 2200; rpm
